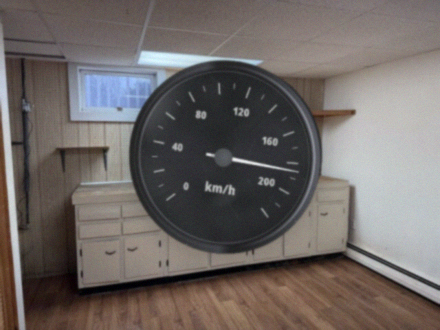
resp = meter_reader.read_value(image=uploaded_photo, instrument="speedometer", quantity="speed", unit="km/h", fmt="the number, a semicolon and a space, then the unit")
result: 185; km/h
